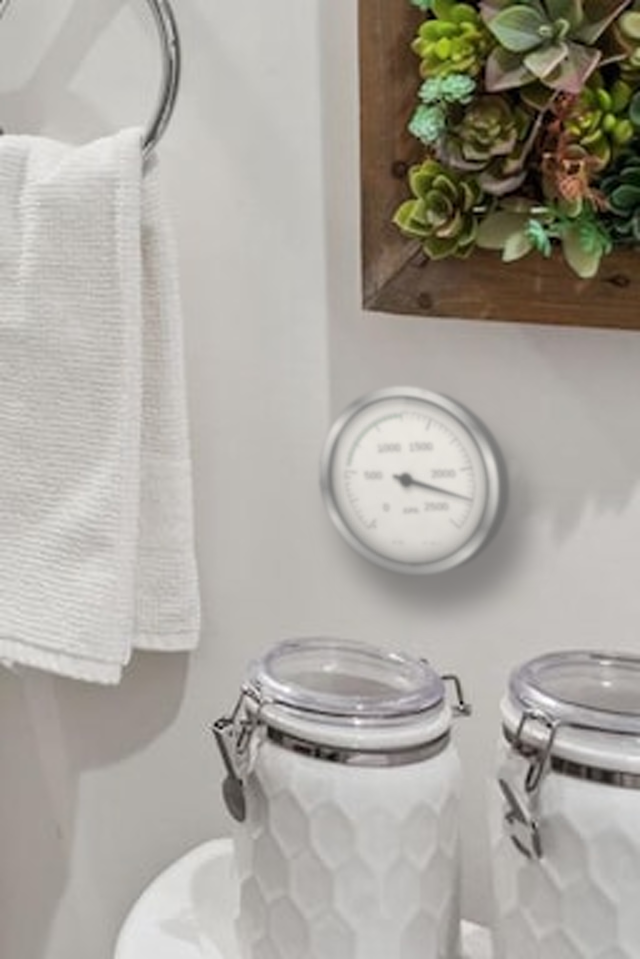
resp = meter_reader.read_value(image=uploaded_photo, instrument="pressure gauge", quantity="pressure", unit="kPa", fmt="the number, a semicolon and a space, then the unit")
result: 2250; kPa
